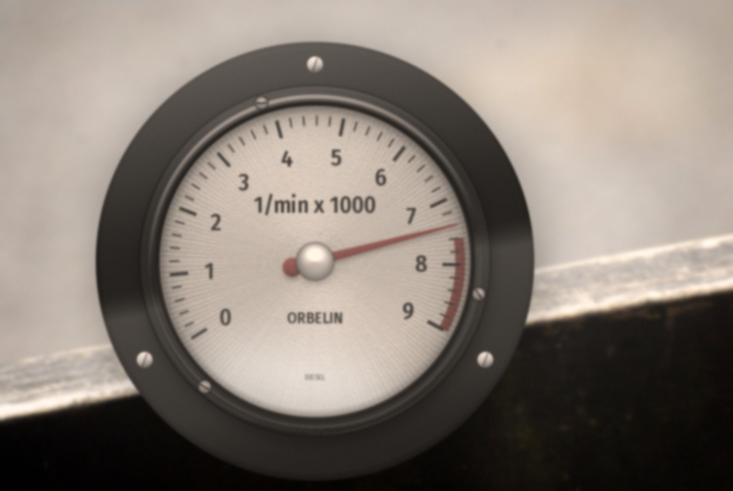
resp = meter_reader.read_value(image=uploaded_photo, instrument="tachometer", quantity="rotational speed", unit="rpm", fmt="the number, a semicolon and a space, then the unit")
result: 7400; rpm
